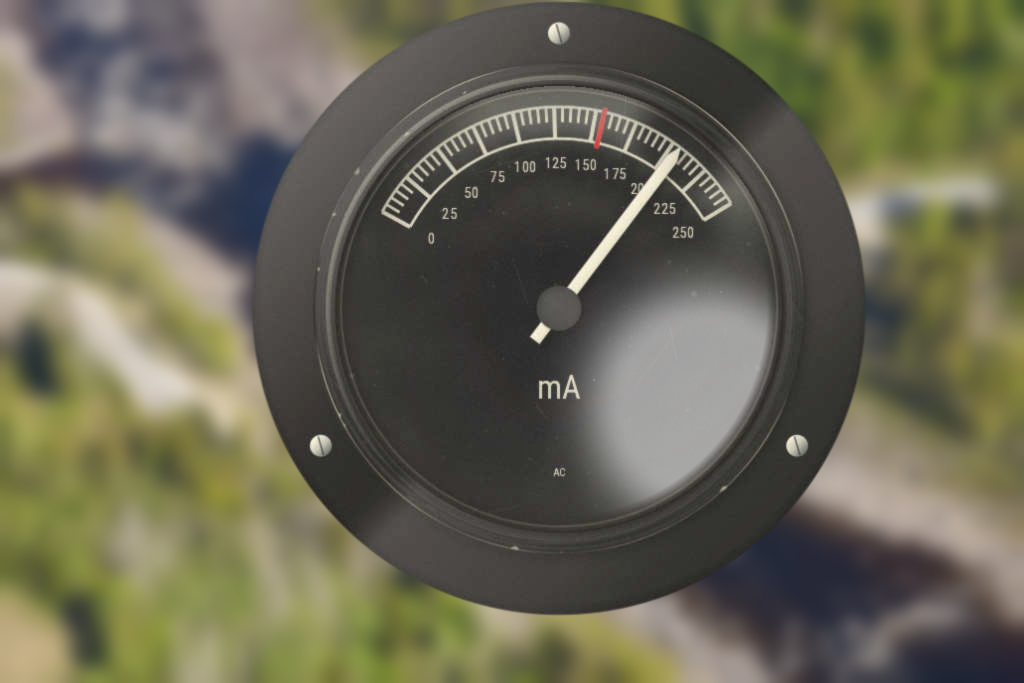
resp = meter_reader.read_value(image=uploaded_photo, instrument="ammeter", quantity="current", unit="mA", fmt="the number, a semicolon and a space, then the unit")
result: 205; mA
